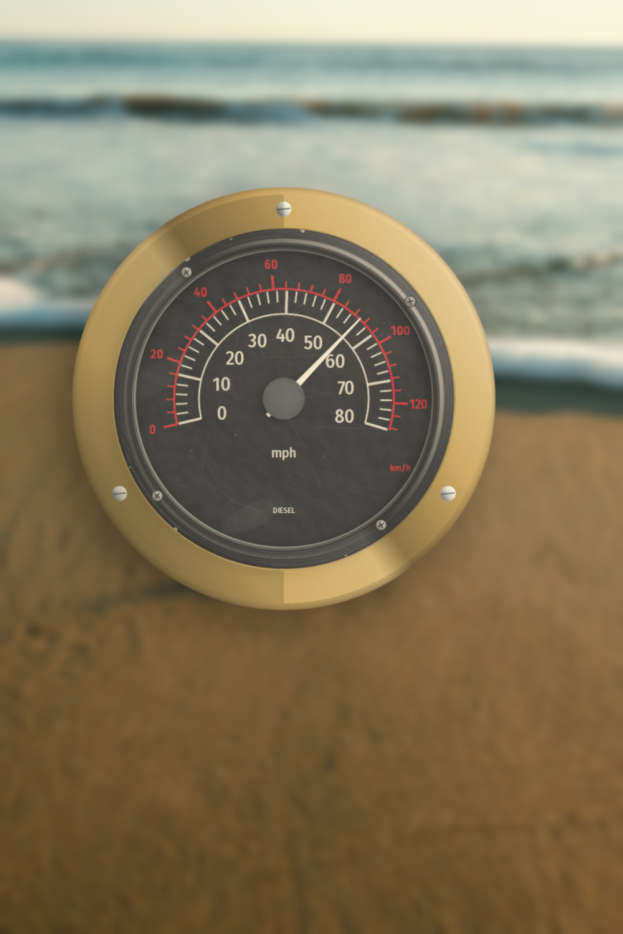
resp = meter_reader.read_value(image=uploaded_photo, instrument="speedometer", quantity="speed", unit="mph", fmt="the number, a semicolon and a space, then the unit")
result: 56; mph
